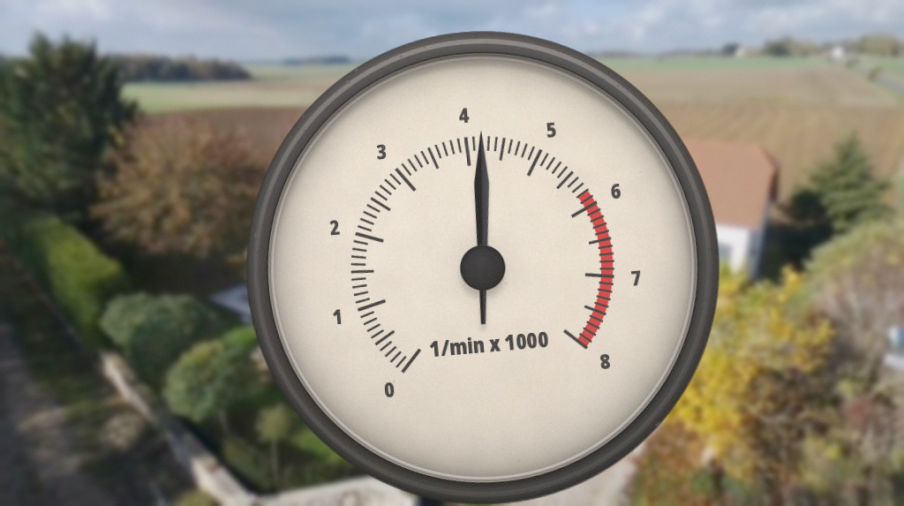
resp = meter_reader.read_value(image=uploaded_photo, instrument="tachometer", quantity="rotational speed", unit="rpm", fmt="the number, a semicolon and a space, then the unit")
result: 4200; rpm
